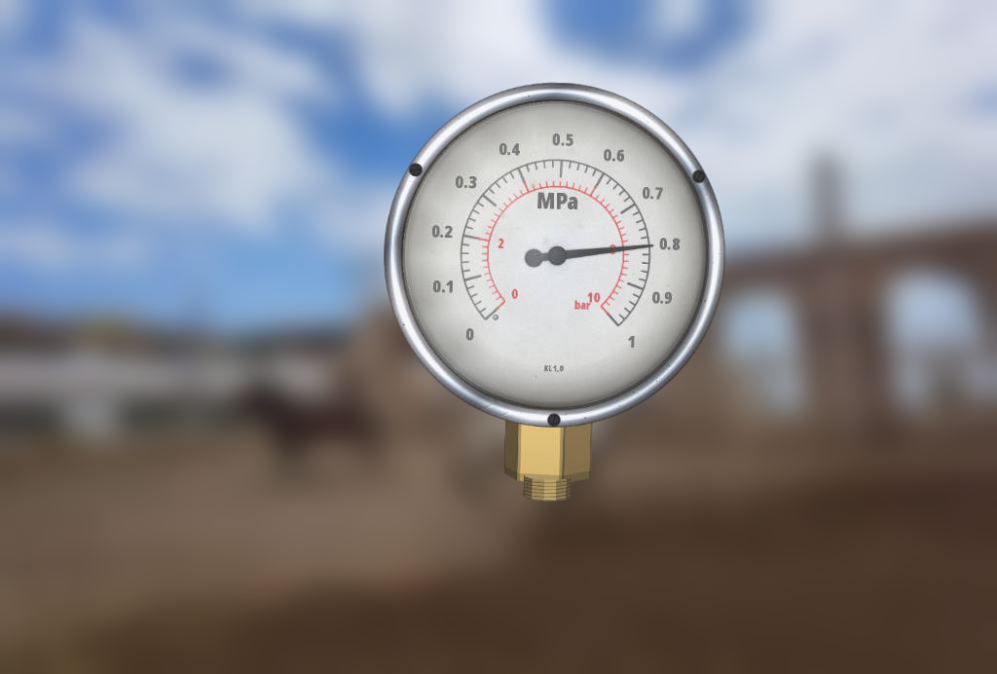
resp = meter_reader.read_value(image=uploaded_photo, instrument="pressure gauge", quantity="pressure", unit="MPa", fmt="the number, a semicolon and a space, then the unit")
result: 0.8; MPa
